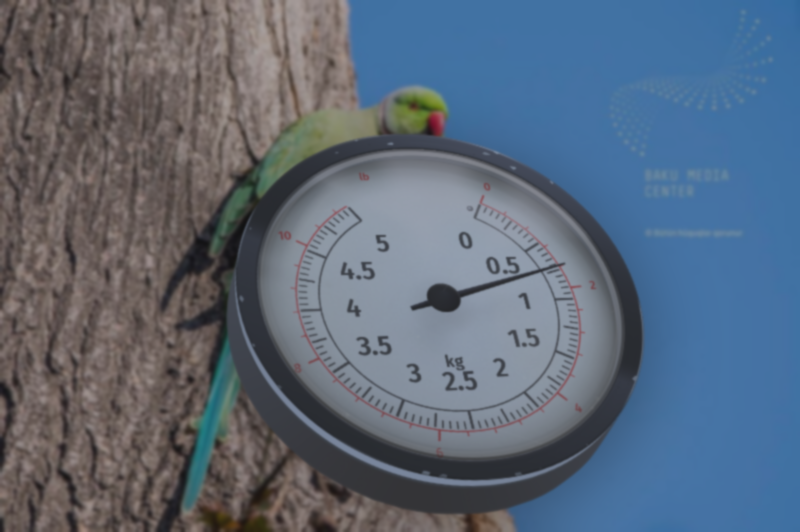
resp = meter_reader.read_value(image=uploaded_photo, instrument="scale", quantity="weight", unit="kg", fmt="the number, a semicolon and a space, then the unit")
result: 0.75; kg
